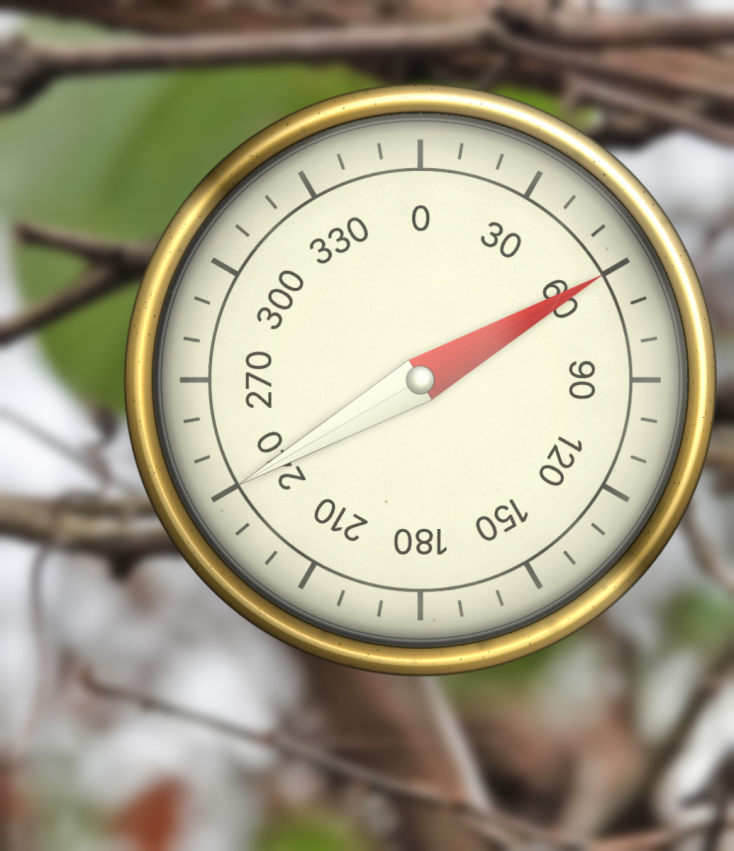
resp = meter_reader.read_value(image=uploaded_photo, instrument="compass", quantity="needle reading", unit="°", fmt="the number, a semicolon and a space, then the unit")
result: 60; °
